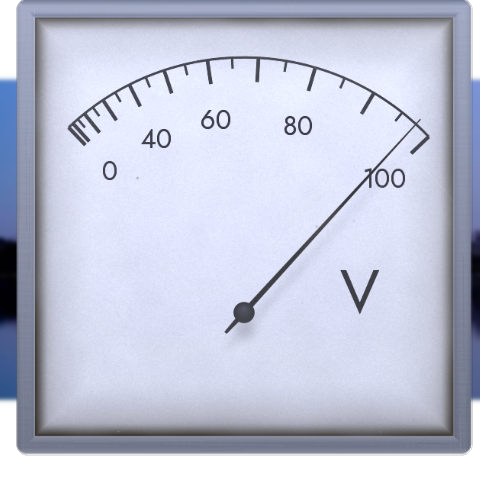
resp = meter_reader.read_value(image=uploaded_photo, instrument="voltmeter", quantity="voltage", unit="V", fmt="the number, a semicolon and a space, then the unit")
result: 97.5; V
